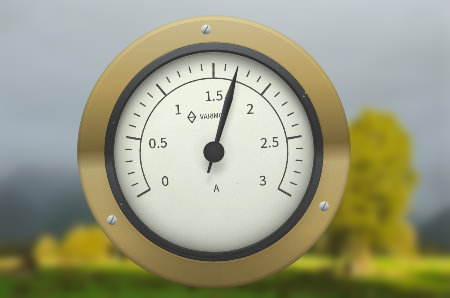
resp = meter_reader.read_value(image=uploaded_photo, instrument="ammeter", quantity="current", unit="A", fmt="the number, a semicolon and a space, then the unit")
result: 1.7; A
